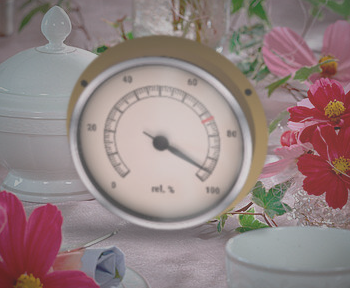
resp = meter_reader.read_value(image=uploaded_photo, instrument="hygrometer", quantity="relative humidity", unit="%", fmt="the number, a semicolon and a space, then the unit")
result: 95; %
